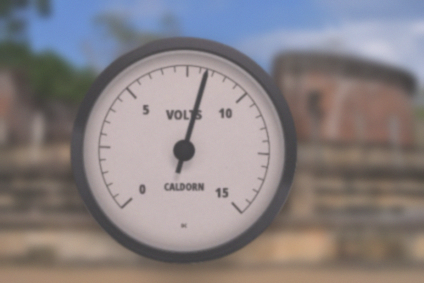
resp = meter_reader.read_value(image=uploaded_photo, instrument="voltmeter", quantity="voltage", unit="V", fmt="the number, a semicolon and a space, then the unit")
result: 8.25; V
